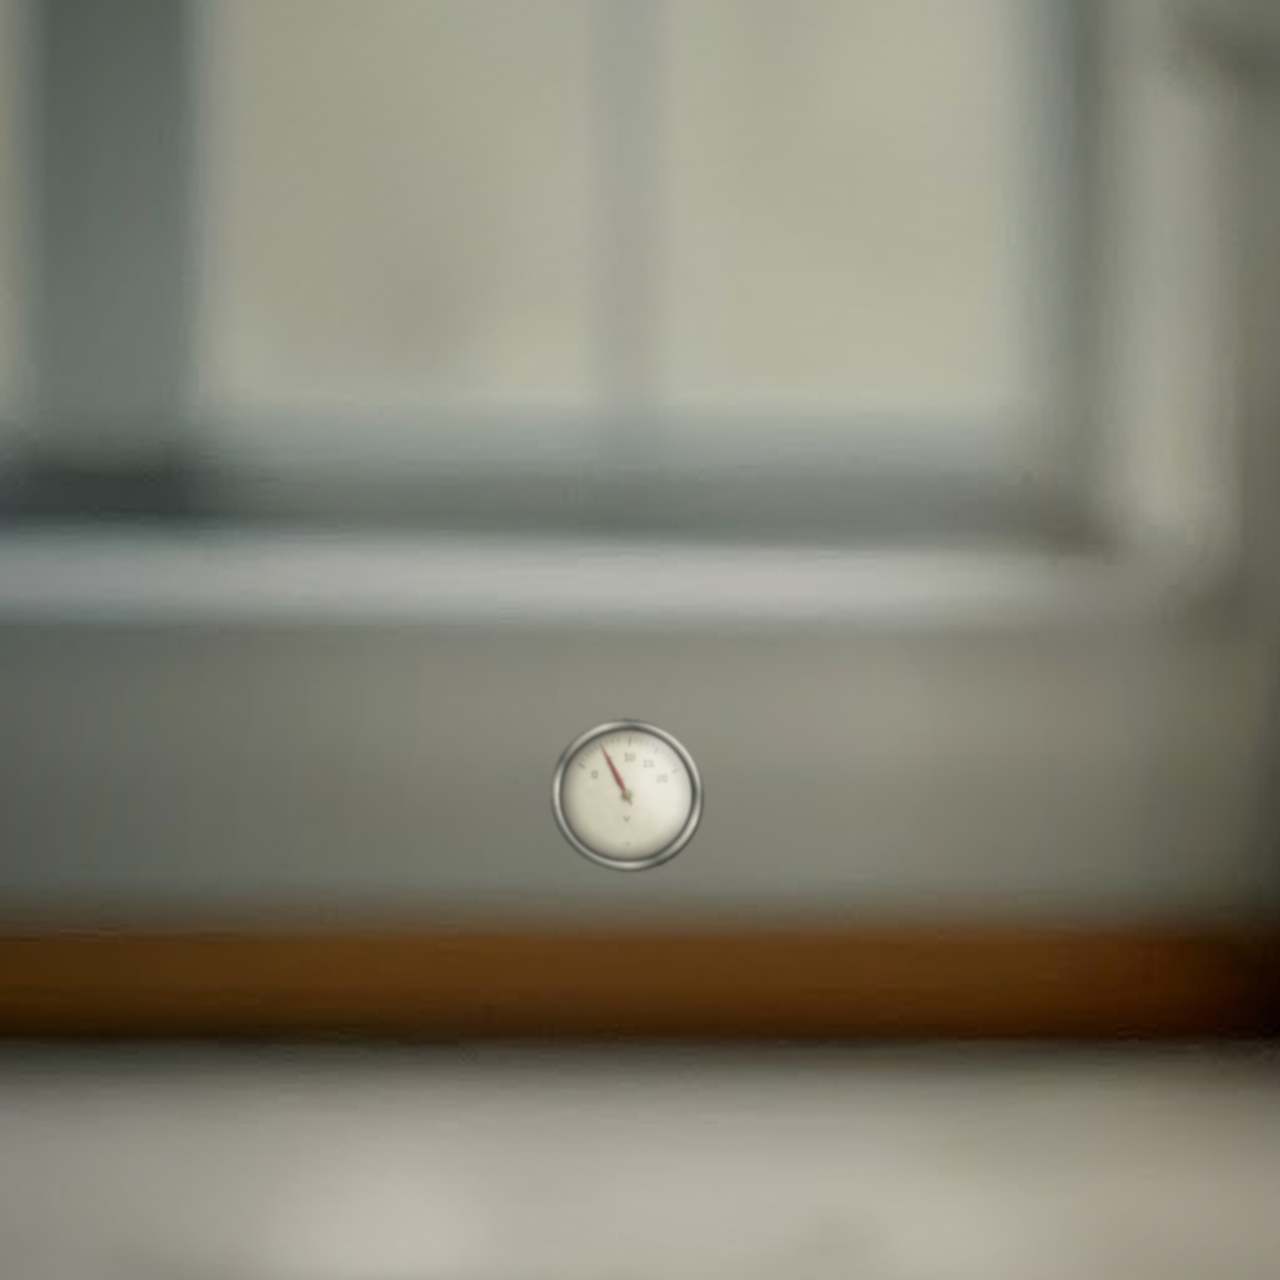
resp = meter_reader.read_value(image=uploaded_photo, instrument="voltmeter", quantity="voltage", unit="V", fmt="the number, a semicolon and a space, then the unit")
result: 5; V
